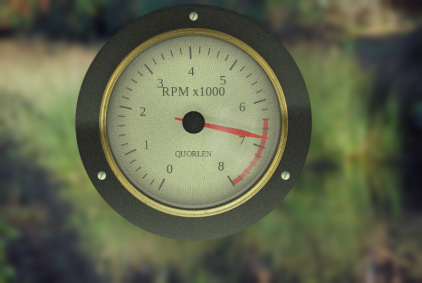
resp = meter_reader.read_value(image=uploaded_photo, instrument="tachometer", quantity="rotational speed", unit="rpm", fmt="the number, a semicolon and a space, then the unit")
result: 6800; rpm
